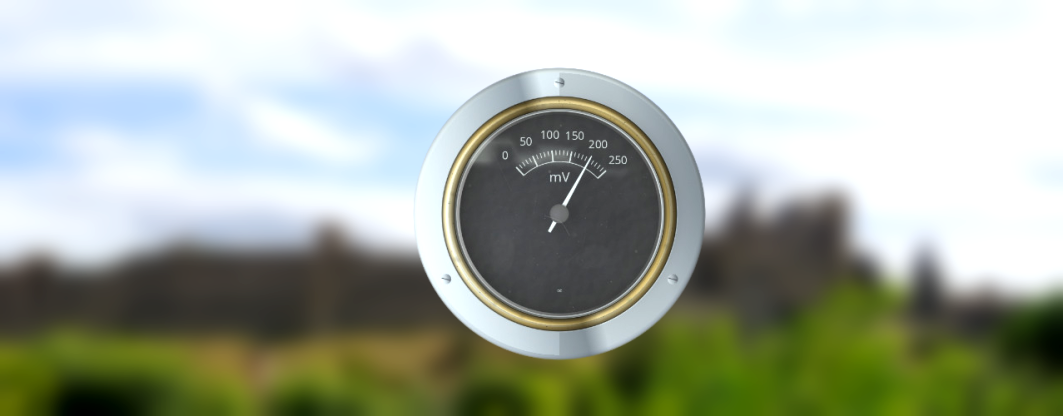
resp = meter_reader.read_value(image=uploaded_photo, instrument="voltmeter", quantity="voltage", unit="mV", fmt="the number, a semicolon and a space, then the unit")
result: 200; mV
